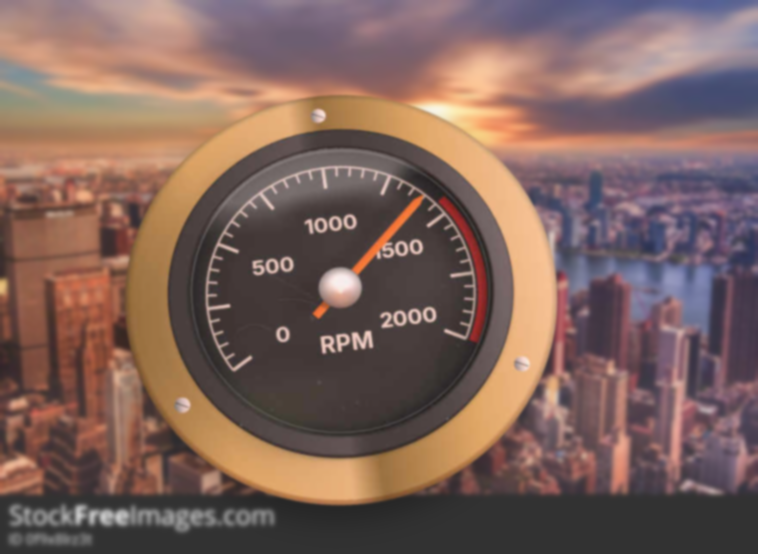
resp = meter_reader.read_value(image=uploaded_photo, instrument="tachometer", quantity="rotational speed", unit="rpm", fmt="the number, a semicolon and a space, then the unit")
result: 1400; rpm
